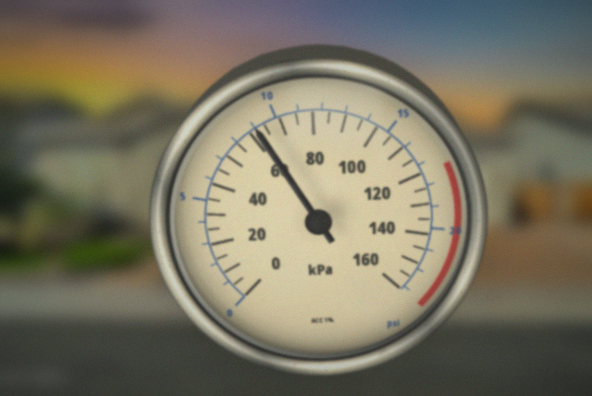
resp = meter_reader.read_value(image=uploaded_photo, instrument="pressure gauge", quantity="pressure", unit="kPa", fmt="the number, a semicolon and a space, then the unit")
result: 62.5; kPa
